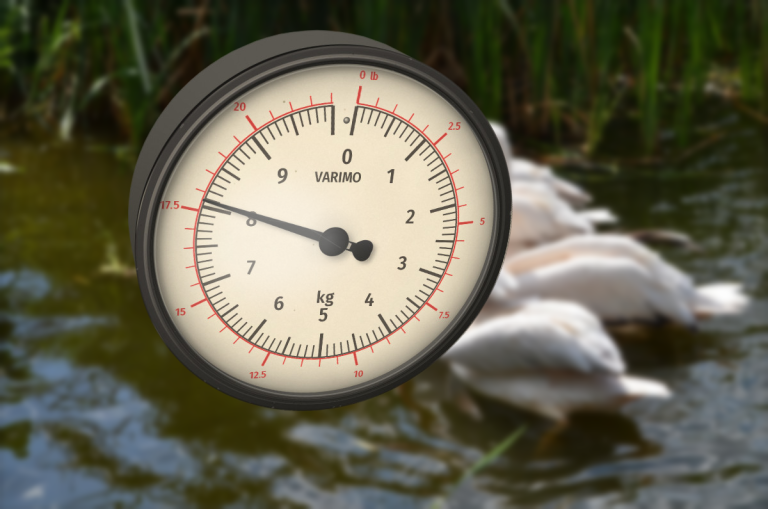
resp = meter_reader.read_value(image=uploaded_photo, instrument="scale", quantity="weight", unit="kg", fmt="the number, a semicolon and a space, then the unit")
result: 8.1; kg
